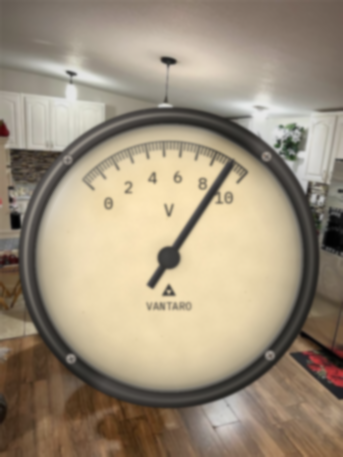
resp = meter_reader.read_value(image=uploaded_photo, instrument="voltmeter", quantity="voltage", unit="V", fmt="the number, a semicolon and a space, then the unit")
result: 9; V
